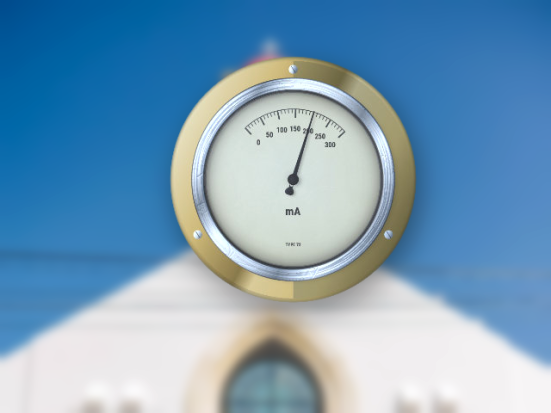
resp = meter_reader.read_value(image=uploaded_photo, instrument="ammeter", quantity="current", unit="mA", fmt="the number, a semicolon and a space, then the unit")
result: 200; mA
